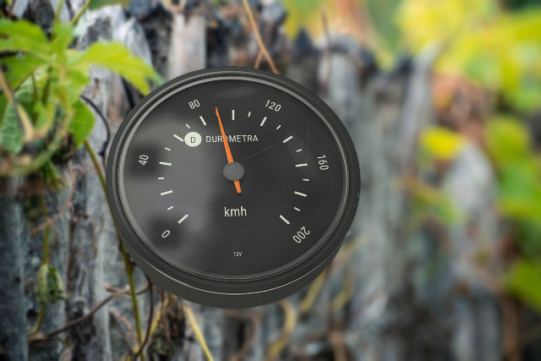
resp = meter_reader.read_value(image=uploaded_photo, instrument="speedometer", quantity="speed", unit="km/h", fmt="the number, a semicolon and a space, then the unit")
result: 90; km/h
